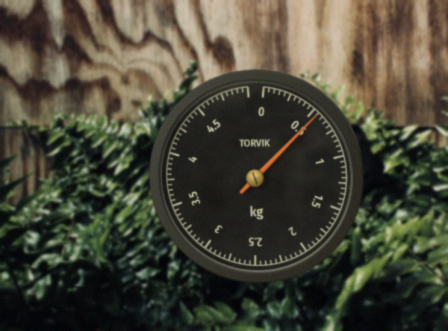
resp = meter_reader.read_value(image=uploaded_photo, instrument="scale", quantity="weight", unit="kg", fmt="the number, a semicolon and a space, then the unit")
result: 0.55; kg
